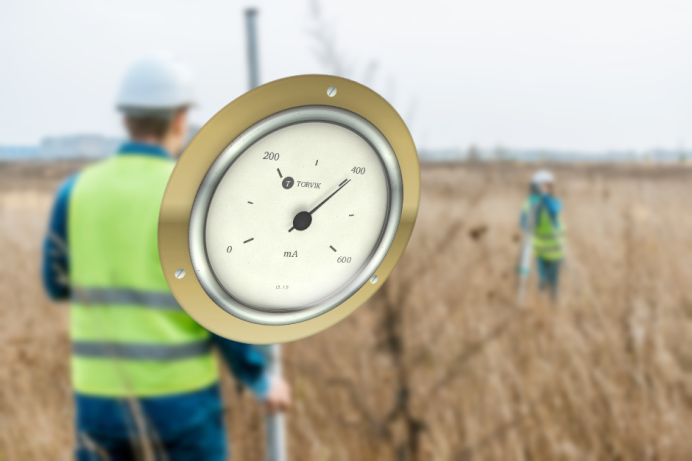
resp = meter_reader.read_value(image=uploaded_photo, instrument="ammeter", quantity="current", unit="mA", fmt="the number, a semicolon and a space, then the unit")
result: 400; mA
